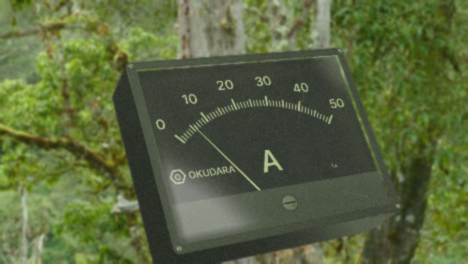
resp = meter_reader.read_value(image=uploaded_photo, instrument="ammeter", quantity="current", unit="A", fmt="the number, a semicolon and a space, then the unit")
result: 5; A
